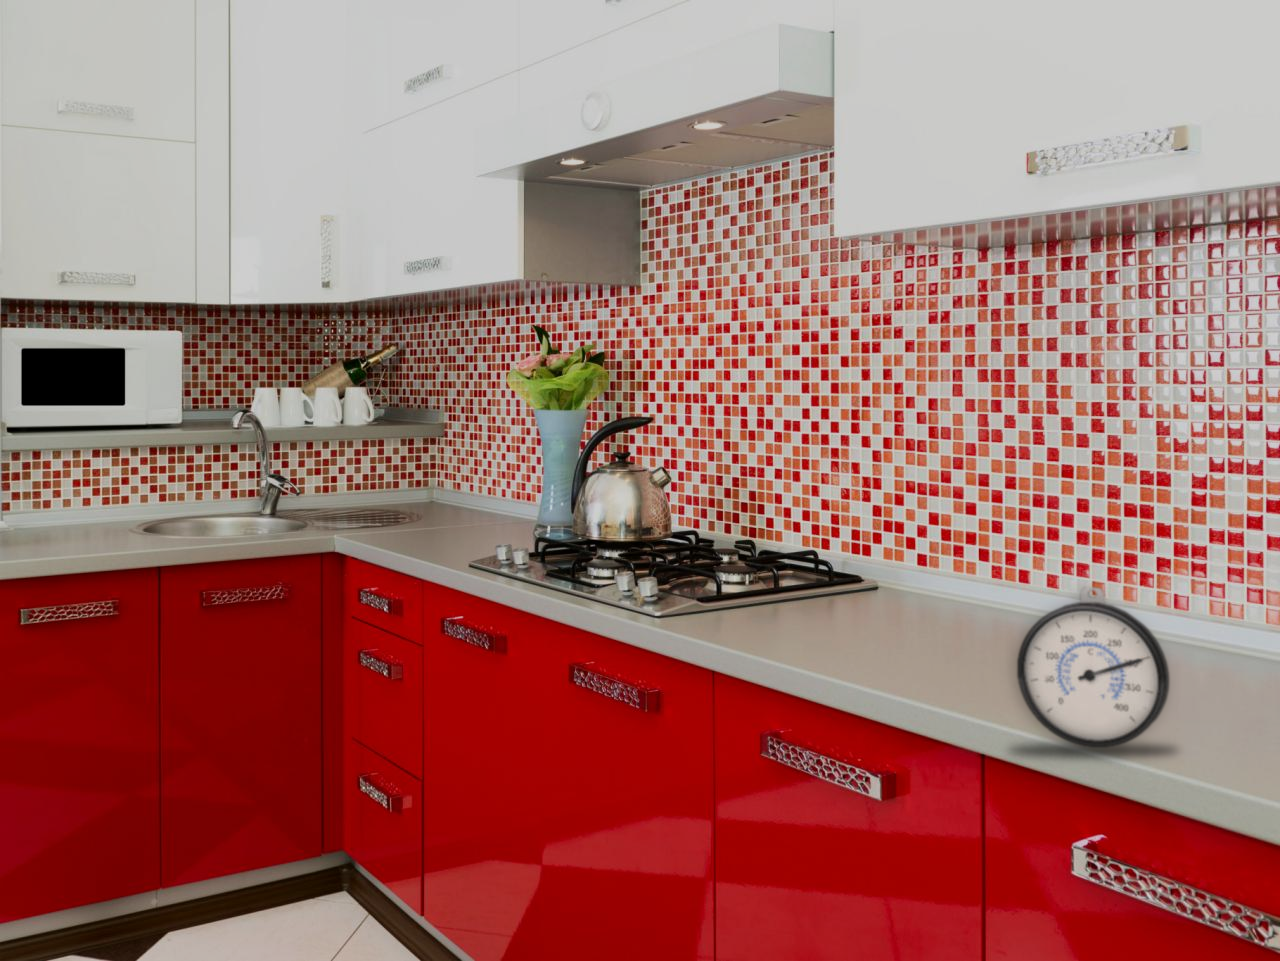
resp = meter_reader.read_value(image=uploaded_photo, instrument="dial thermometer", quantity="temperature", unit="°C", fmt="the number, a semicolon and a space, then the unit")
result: 300; °C
